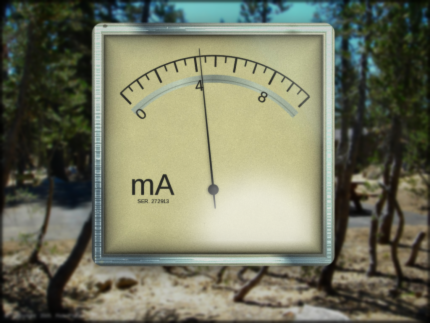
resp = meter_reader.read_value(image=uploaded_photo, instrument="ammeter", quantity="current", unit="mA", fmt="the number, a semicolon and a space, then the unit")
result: 4.25; mA
